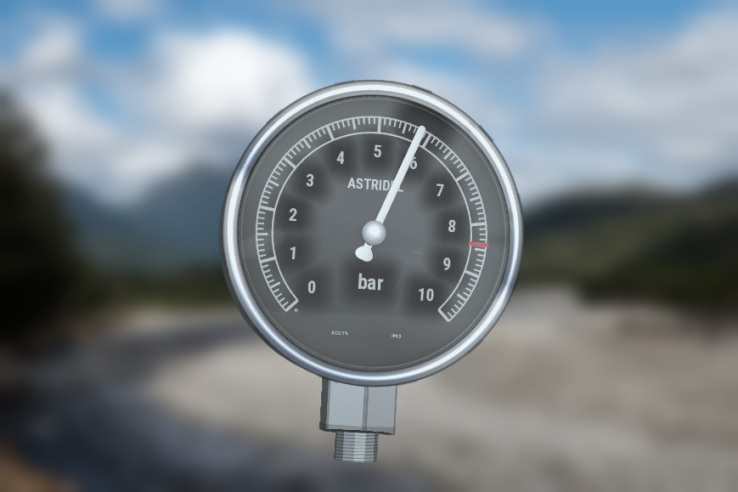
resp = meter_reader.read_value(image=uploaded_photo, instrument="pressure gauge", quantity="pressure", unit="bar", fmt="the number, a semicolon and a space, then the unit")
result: 5.8; bar
